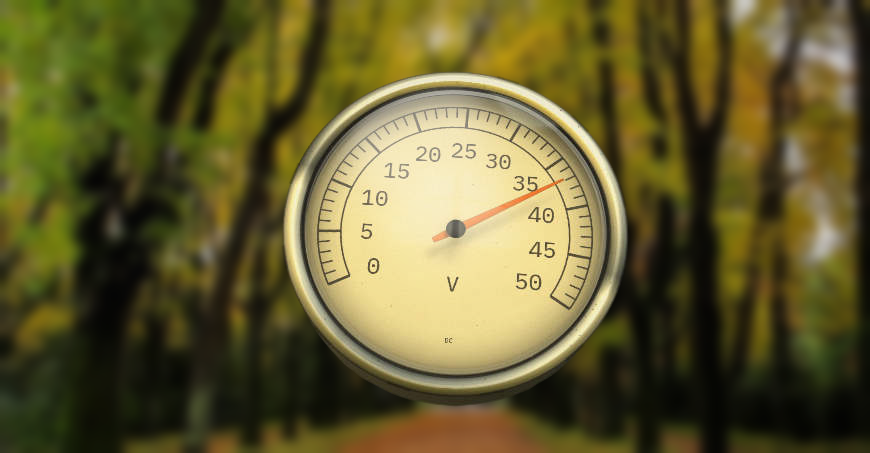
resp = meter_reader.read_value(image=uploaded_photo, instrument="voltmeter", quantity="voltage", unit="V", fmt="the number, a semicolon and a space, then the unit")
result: 37; V
